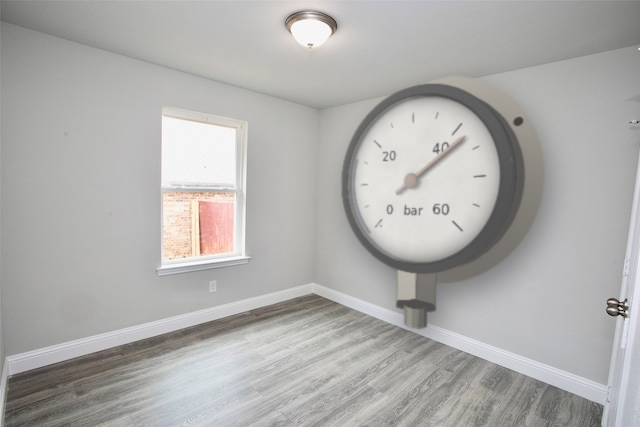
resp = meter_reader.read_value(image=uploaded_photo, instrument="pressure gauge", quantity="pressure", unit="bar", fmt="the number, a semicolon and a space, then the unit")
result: 42.5; bar
